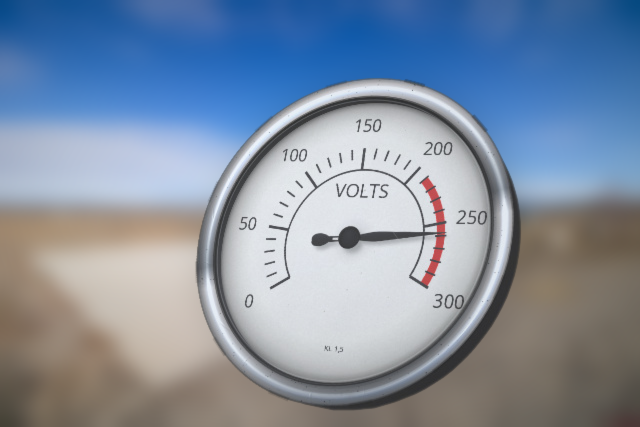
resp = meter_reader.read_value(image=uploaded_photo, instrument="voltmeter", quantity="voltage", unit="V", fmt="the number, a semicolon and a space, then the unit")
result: 260; V
